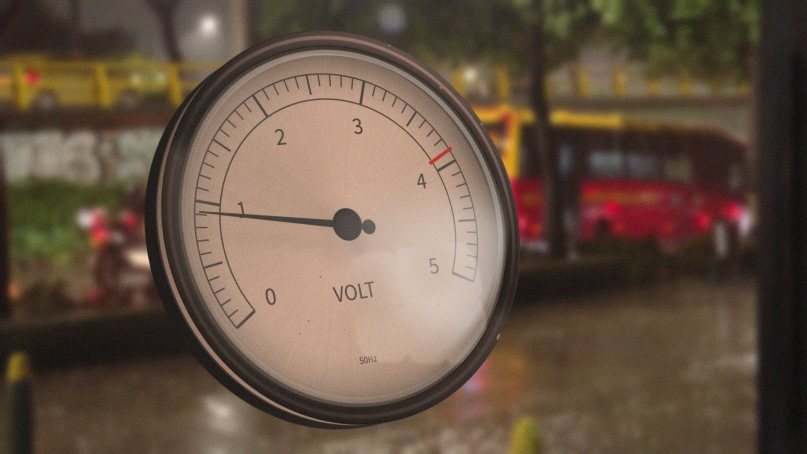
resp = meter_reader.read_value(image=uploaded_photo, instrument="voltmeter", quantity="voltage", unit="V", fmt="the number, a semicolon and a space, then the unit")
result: 0.9; V
